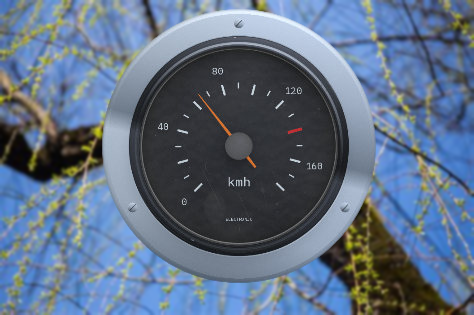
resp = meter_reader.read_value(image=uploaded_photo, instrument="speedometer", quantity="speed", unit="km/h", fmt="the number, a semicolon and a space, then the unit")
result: 65; km/h
